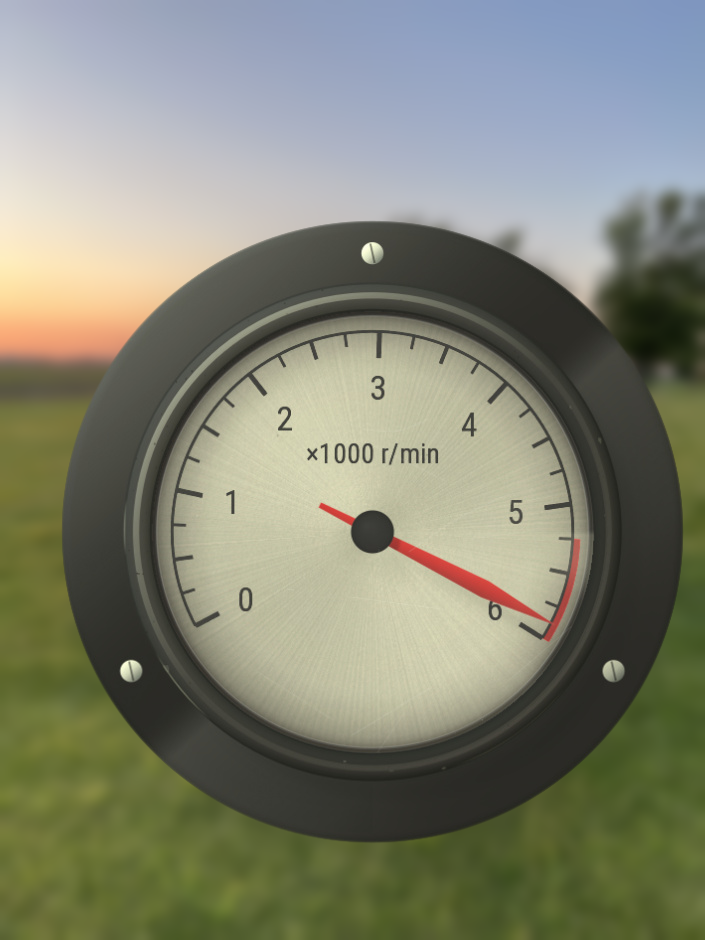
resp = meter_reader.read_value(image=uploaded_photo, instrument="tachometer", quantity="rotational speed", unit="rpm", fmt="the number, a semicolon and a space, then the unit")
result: 5875; rpm
